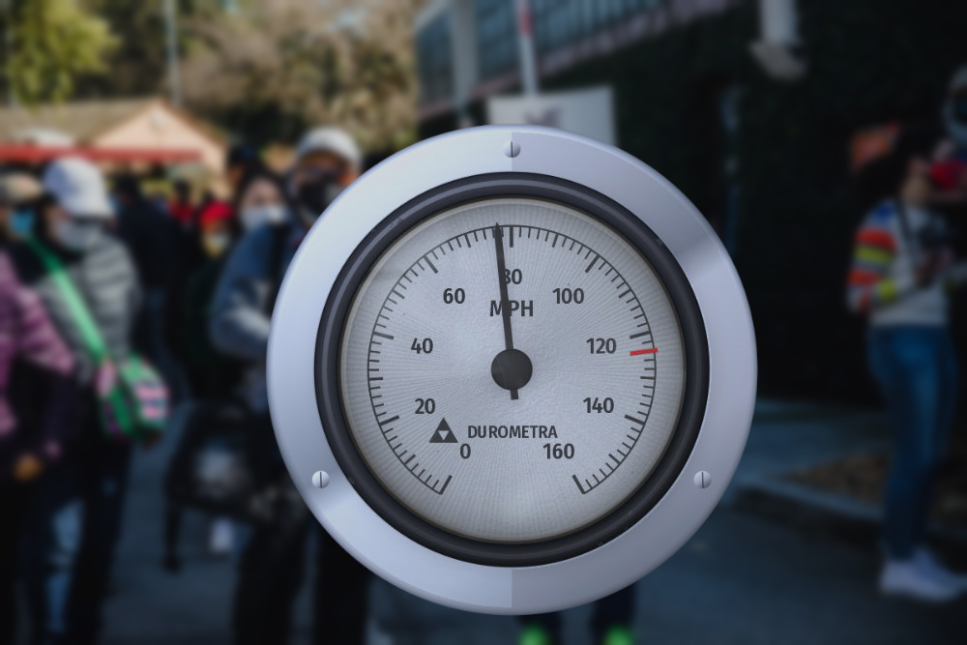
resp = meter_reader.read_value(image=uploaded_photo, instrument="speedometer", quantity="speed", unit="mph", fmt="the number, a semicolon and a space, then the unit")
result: 77; mph
